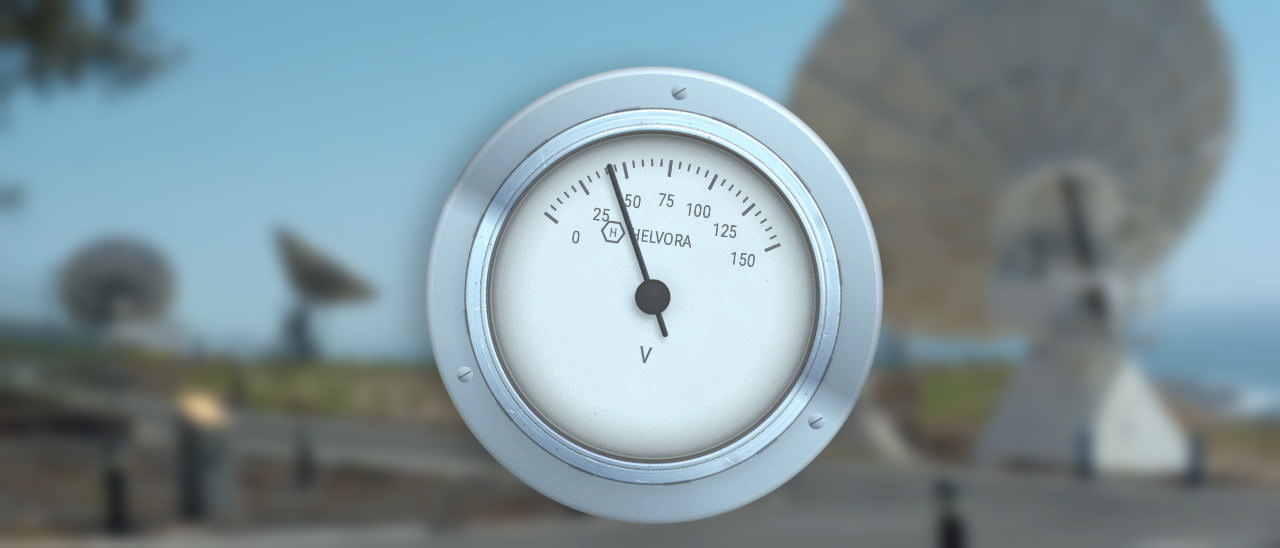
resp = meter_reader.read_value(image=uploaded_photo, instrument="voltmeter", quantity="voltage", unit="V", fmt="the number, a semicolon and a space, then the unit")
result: 42.5; V
